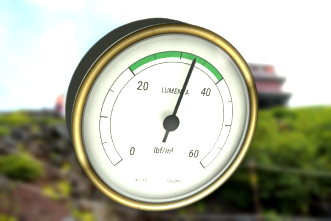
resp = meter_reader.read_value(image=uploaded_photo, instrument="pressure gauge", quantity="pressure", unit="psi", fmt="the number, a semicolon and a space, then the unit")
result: 32.5; psi
